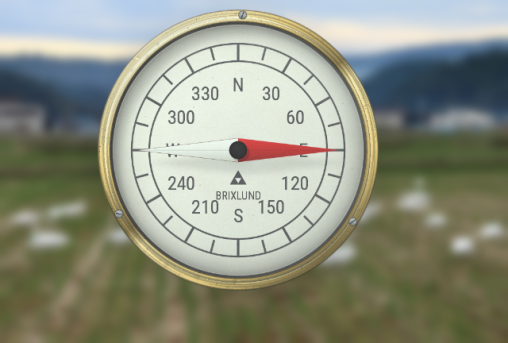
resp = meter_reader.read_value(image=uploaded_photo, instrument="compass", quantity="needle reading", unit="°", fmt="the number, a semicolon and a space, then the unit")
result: 90; °
